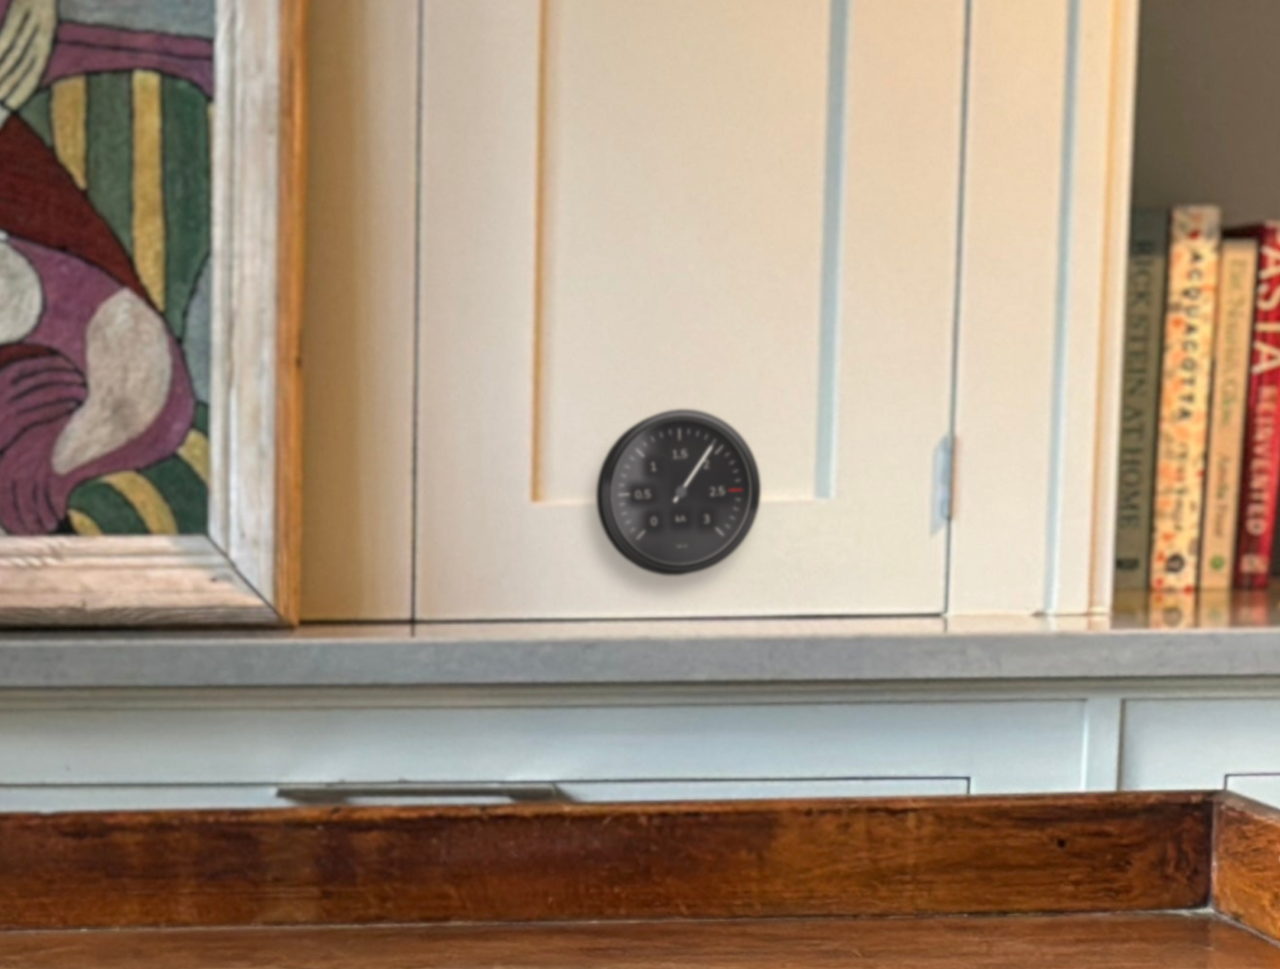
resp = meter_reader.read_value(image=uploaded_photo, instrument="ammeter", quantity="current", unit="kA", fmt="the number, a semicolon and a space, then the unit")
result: 1.9; kA
